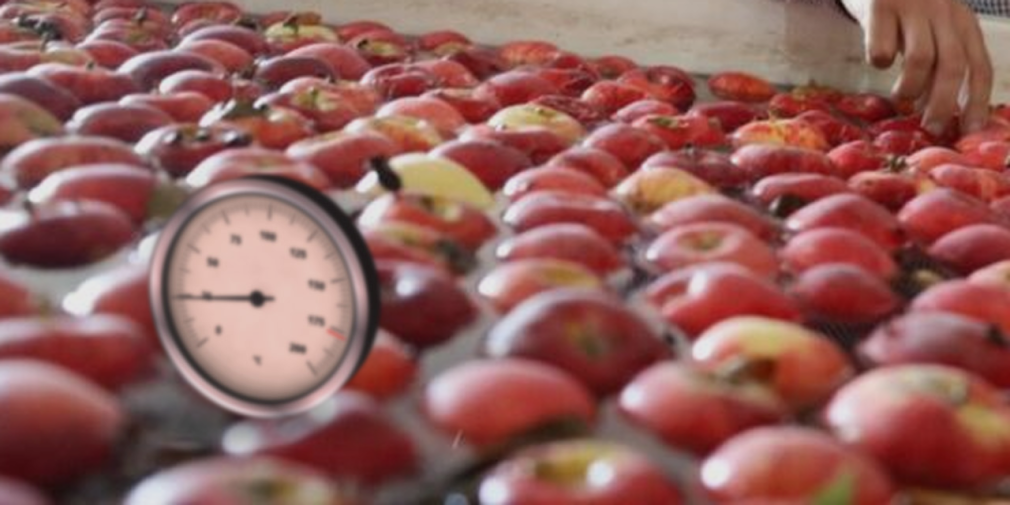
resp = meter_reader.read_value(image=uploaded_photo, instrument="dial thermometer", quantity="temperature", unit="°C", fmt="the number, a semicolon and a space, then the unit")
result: 25; °C
